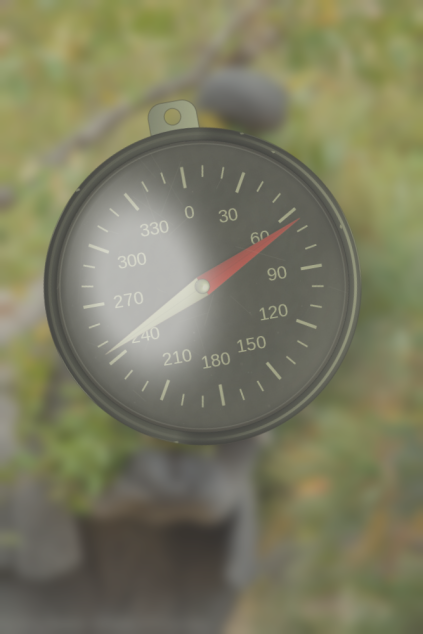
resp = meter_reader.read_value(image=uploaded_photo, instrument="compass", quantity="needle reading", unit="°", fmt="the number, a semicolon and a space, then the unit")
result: 65; °
